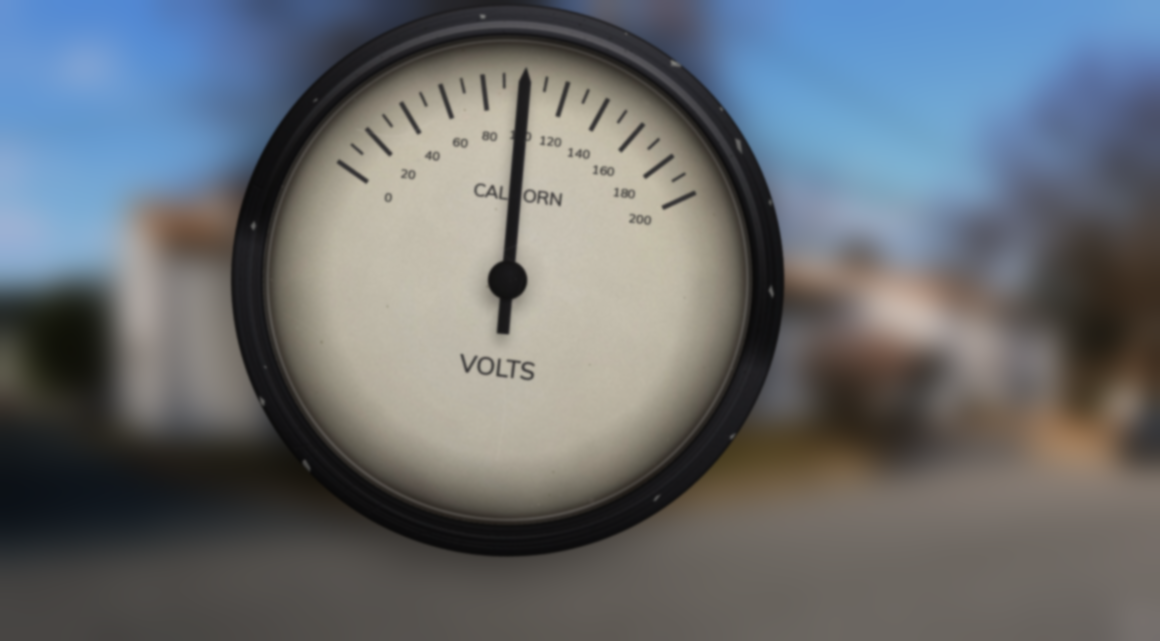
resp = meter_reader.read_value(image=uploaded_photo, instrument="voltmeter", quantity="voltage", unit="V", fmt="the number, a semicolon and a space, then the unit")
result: 100; V
